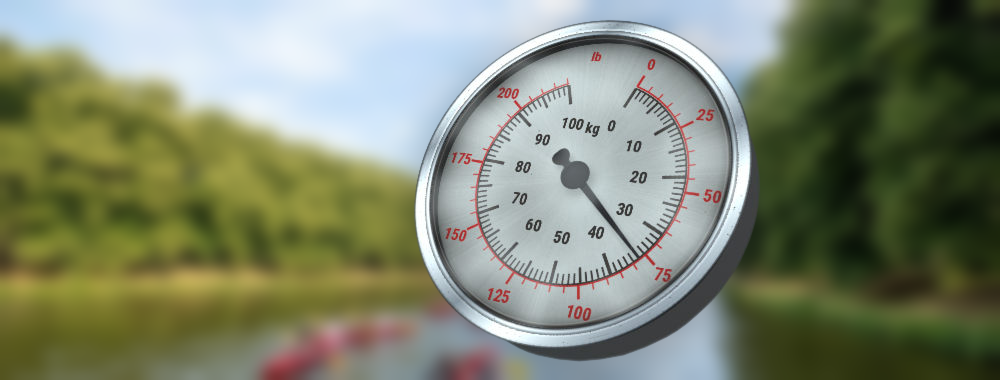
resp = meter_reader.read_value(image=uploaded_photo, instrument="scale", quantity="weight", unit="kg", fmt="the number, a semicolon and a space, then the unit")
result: 35; kg
